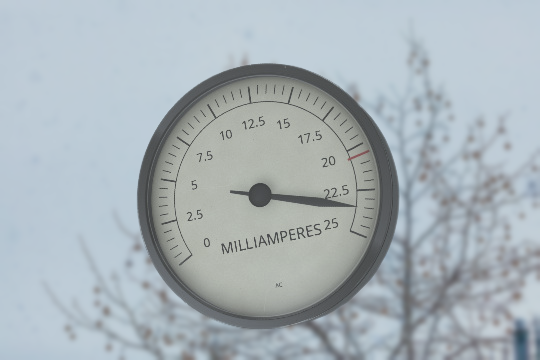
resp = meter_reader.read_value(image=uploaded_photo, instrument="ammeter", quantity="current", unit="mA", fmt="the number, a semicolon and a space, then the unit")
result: 23.5; mA
